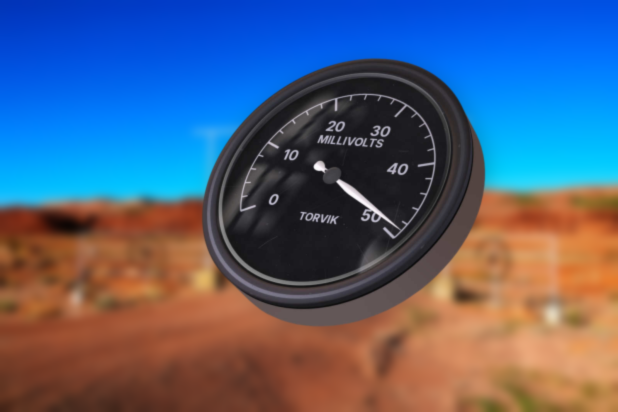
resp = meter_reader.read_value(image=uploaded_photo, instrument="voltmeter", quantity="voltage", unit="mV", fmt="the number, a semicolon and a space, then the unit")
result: 49; mV
